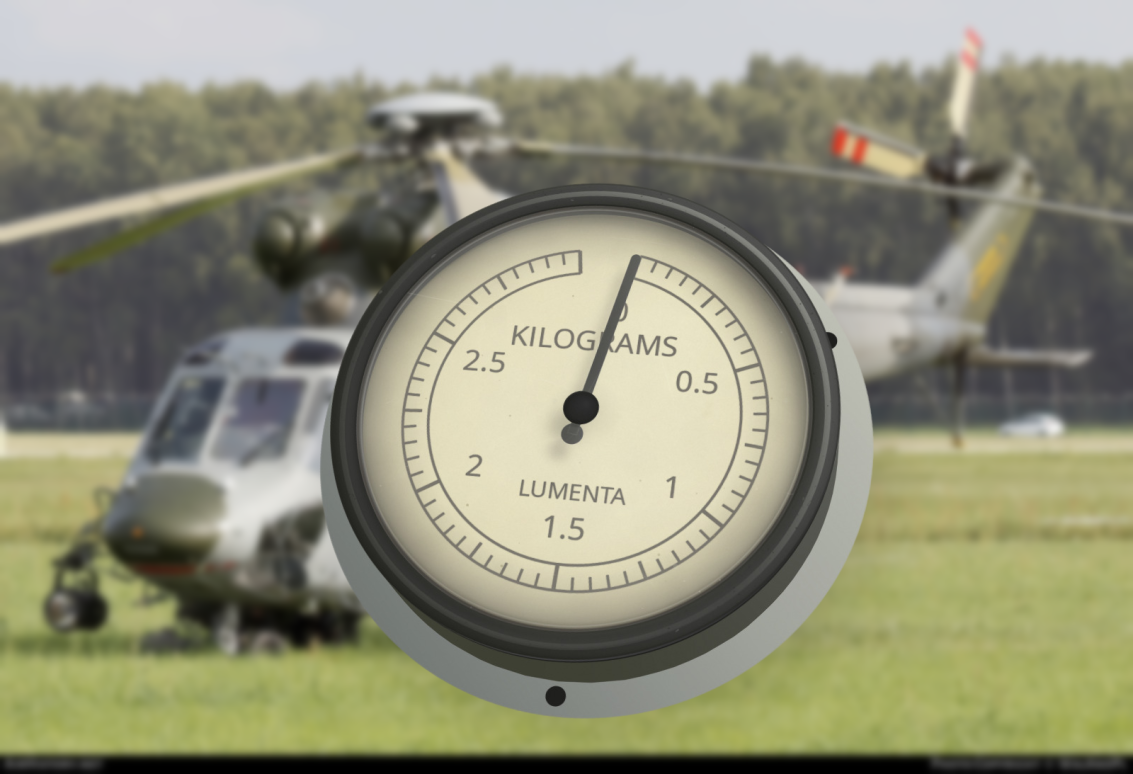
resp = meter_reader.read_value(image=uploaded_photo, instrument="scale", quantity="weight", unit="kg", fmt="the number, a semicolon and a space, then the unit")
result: 0; kg
